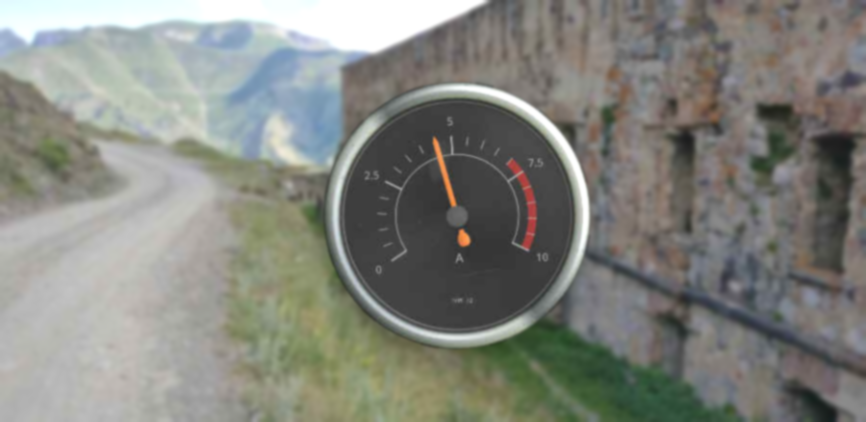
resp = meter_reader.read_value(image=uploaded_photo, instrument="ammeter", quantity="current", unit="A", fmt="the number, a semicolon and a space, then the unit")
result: 4.5; A
